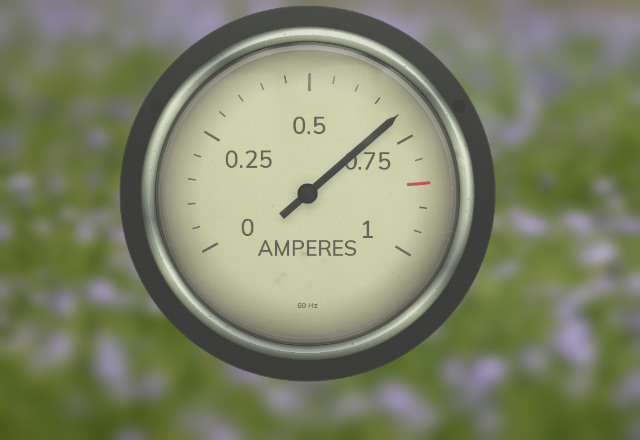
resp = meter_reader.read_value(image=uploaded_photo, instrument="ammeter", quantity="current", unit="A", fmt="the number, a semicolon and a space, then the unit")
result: 0.7; A
